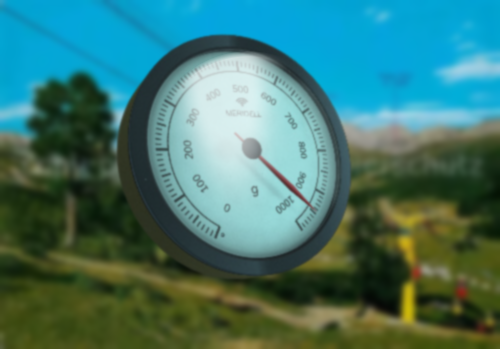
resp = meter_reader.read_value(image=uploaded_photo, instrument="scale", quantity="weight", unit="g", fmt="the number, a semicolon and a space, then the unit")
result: 950; g
